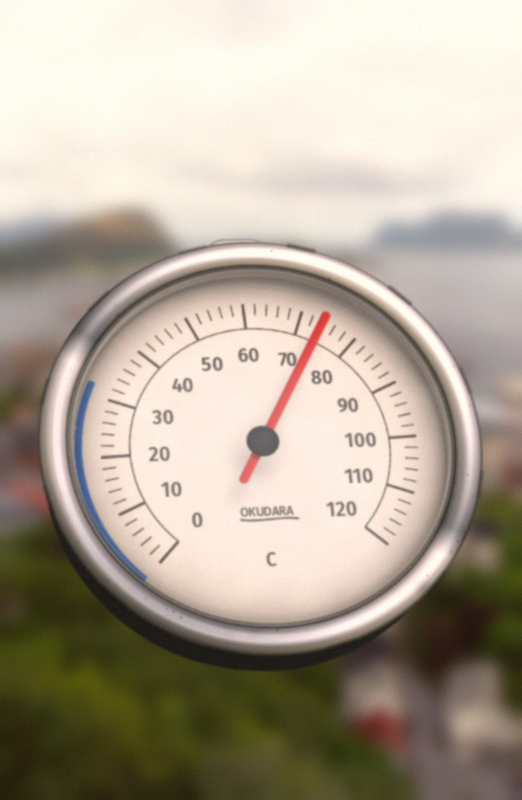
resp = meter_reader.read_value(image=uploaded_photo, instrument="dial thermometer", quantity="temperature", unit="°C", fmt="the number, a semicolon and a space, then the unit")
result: 74; °C
